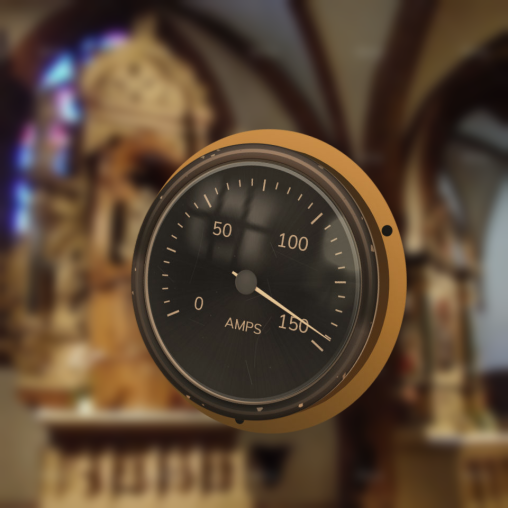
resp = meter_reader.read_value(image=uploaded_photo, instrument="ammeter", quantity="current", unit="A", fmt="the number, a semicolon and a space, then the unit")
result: 145; A
